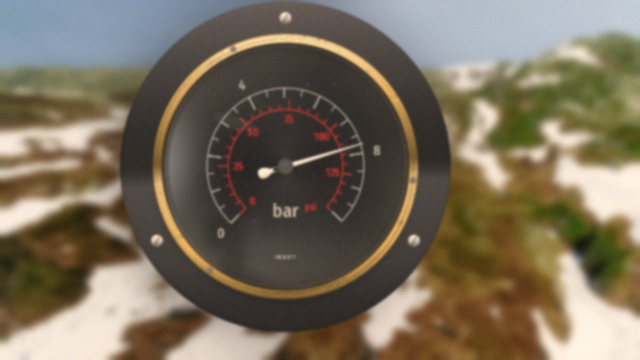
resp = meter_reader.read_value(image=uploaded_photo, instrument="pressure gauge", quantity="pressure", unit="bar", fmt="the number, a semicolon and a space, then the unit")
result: 7.75; bar
